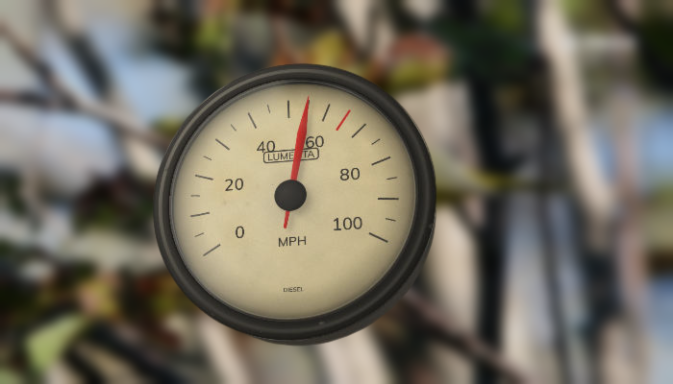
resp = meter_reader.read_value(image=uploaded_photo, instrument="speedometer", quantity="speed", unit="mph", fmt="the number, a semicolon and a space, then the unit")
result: 55; mph
